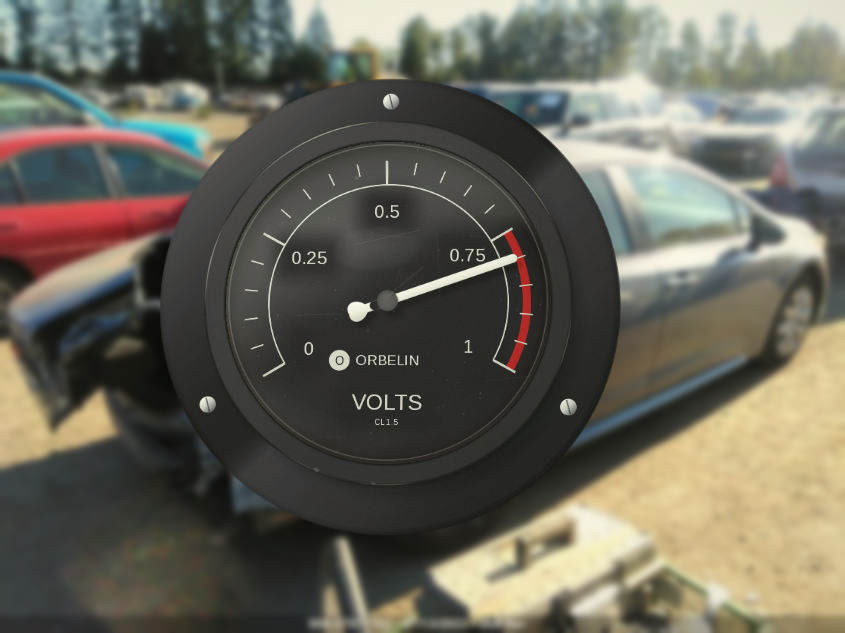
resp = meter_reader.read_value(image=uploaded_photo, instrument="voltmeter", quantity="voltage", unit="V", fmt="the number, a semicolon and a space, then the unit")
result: 0.8; V
